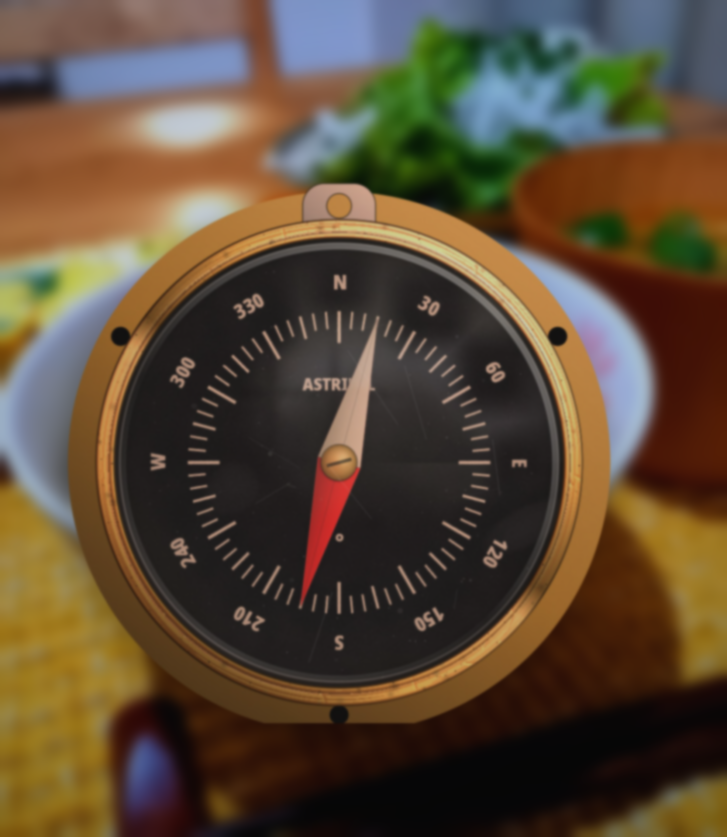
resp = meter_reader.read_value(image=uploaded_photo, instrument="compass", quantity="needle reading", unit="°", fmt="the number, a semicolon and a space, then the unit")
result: 195; °
